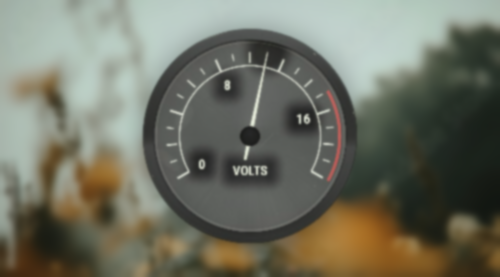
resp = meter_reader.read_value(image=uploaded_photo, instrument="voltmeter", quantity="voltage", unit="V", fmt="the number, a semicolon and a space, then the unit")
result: 11; V
